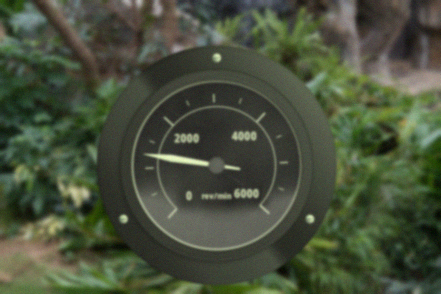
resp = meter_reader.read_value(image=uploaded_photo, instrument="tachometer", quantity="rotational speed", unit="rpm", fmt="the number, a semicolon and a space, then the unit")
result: 1250; rpm
